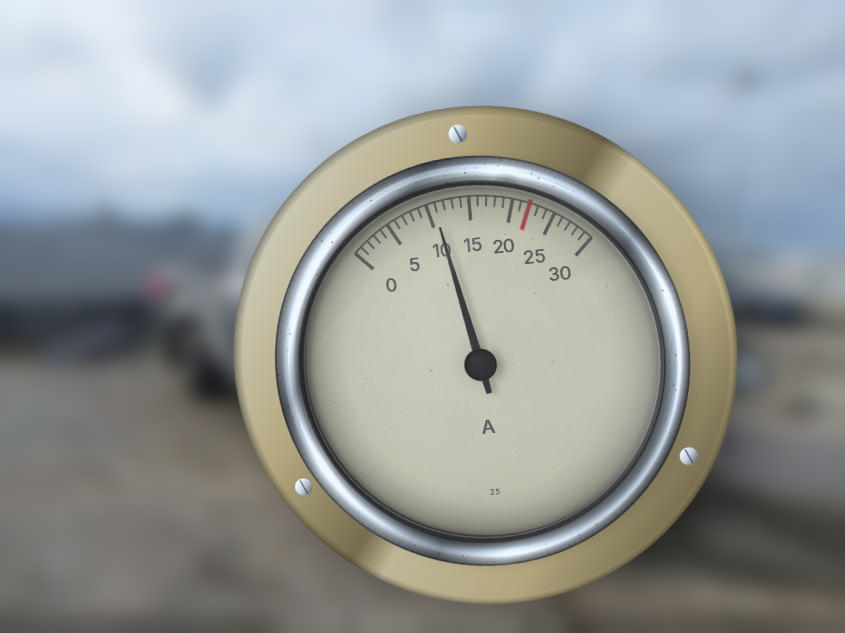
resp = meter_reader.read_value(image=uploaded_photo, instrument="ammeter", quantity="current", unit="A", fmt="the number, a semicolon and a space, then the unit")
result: 11; A
